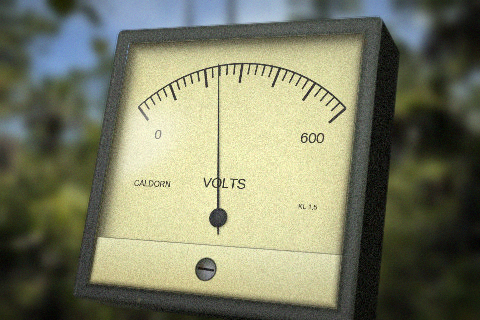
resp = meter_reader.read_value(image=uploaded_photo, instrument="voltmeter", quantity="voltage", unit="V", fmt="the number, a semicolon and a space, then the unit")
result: 240; V
